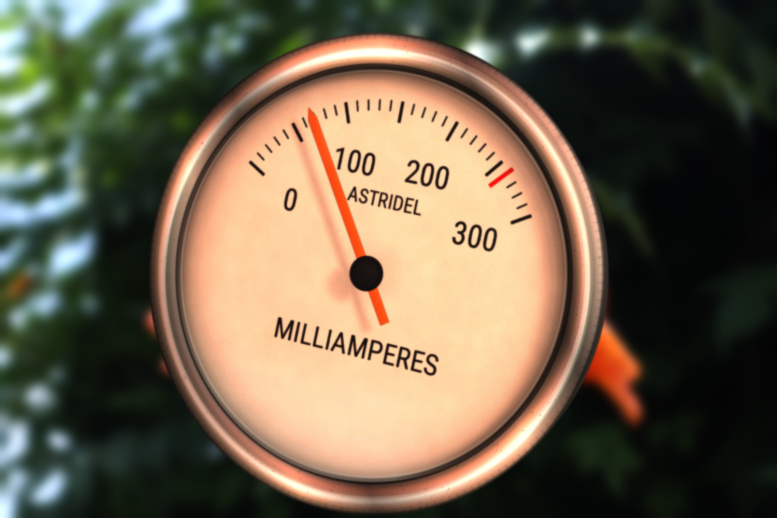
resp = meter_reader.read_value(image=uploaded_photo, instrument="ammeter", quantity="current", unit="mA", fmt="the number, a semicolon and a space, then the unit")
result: 70; mA
